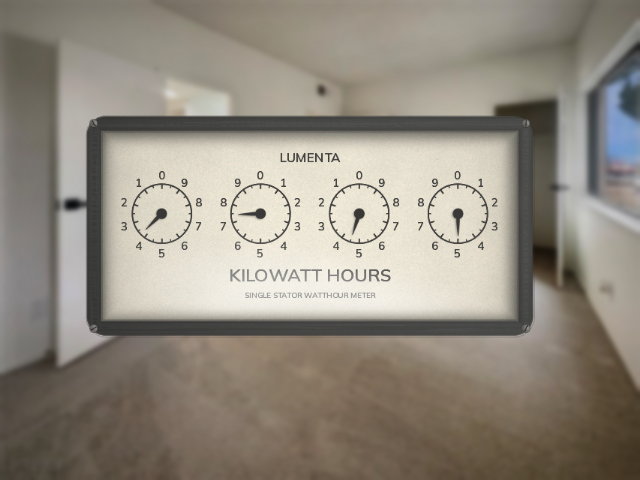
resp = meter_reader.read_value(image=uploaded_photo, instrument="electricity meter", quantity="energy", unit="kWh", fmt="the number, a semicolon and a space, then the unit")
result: 3745; kWh
